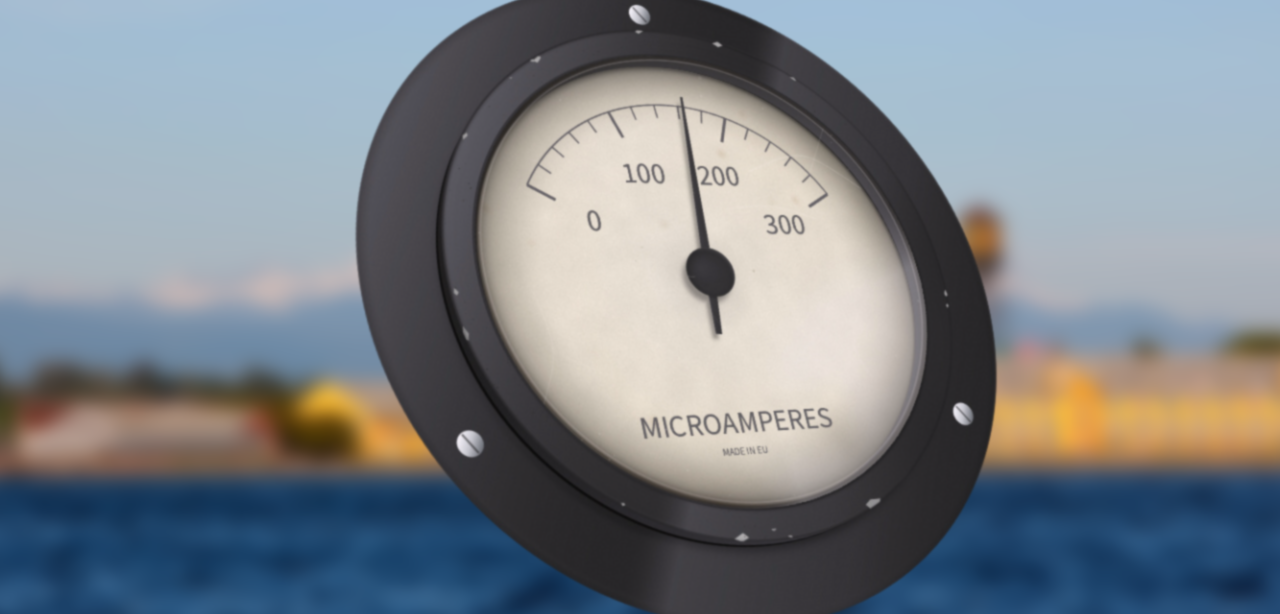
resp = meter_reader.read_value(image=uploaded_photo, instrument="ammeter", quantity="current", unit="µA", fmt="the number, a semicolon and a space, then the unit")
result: 160; µA
